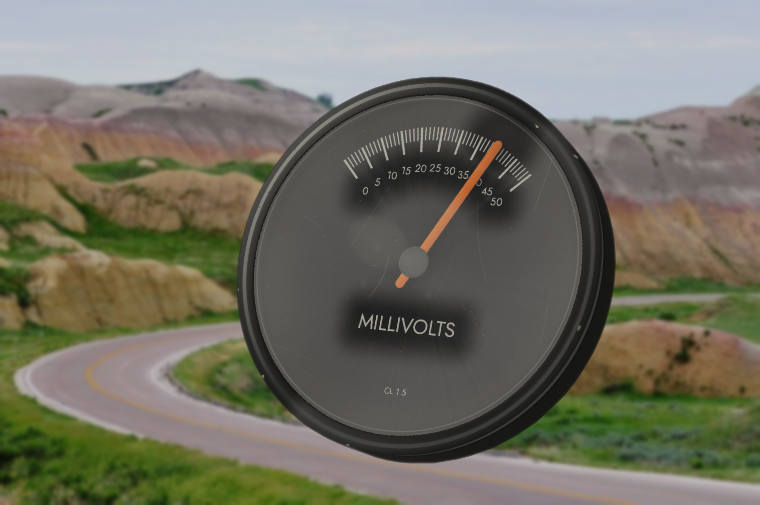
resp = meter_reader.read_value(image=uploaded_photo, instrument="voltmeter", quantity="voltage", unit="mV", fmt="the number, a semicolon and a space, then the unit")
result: 40; mV
